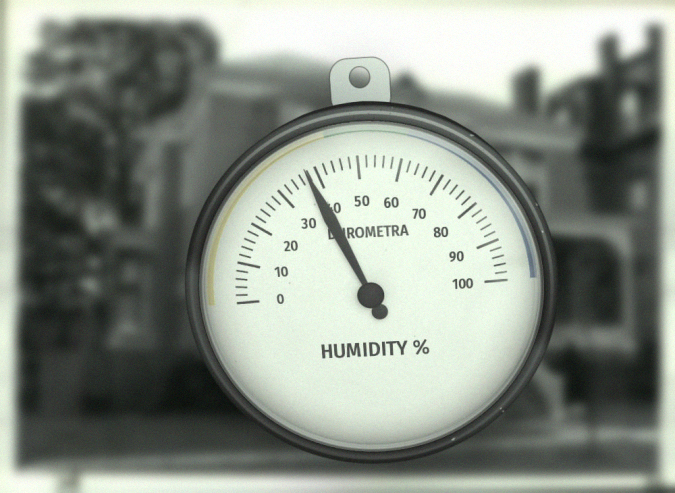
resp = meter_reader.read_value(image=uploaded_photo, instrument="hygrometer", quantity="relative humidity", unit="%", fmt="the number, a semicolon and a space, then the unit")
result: 38; %
